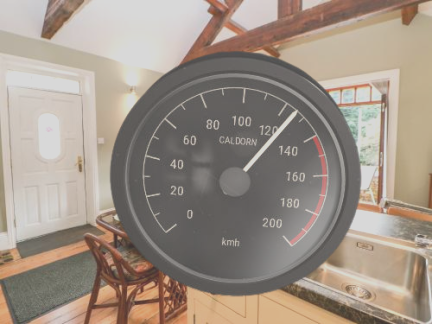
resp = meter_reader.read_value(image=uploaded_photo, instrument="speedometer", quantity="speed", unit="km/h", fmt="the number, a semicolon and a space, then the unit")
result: 125; km/h
